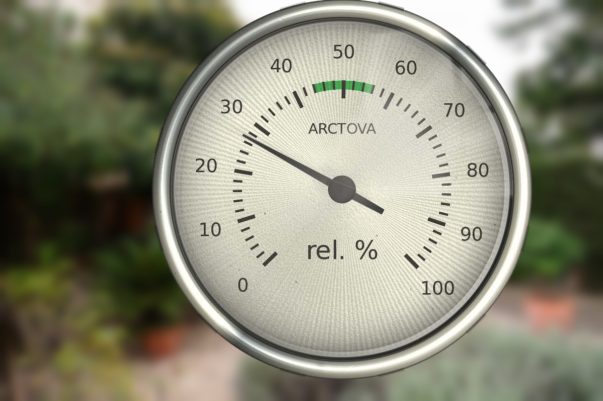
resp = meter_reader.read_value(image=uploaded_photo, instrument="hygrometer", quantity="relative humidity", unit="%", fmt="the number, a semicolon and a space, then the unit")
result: 27; %
